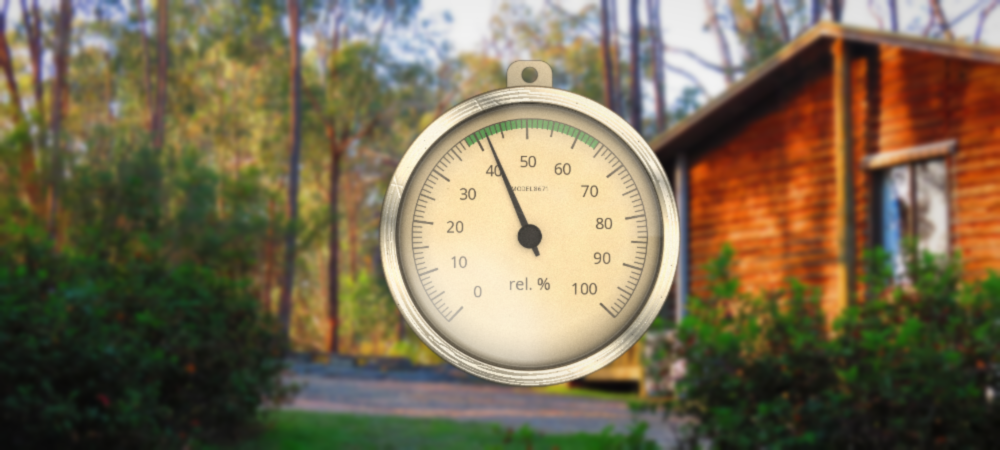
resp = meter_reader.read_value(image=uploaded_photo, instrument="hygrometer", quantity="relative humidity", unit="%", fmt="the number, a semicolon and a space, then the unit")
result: 42; %
